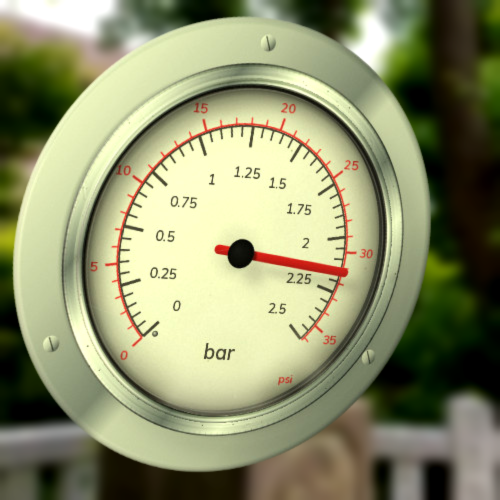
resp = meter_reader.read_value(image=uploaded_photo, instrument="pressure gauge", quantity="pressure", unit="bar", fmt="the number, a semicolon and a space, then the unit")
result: 2.15; bar
